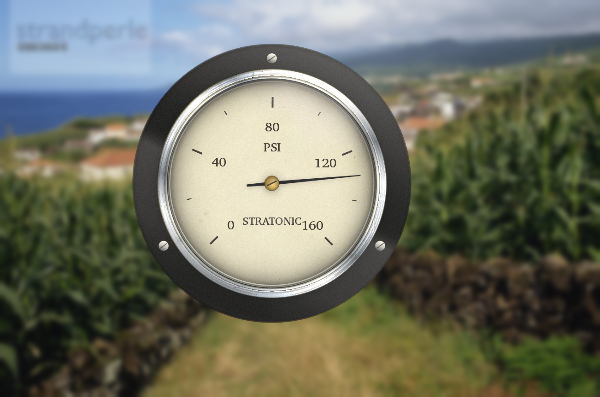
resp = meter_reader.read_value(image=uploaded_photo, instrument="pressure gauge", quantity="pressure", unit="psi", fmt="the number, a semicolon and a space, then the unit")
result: 130; psi
